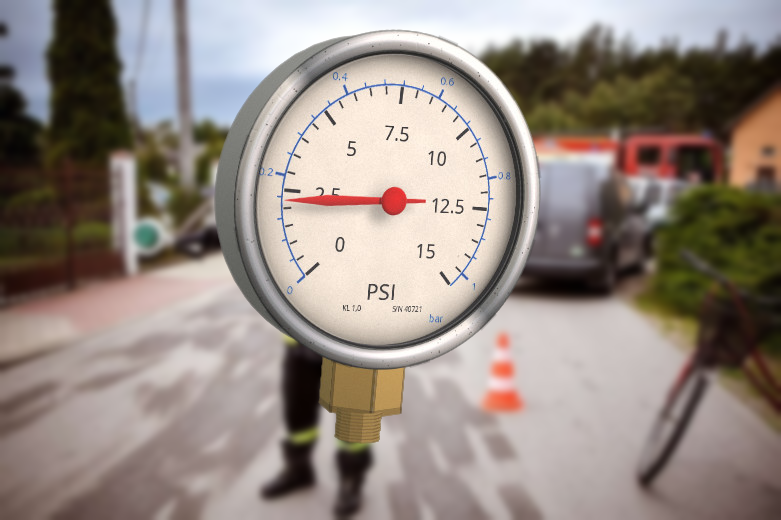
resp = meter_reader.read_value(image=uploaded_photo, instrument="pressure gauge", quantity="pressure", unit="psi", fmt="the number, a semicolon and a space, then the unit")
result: 2.25; psi
